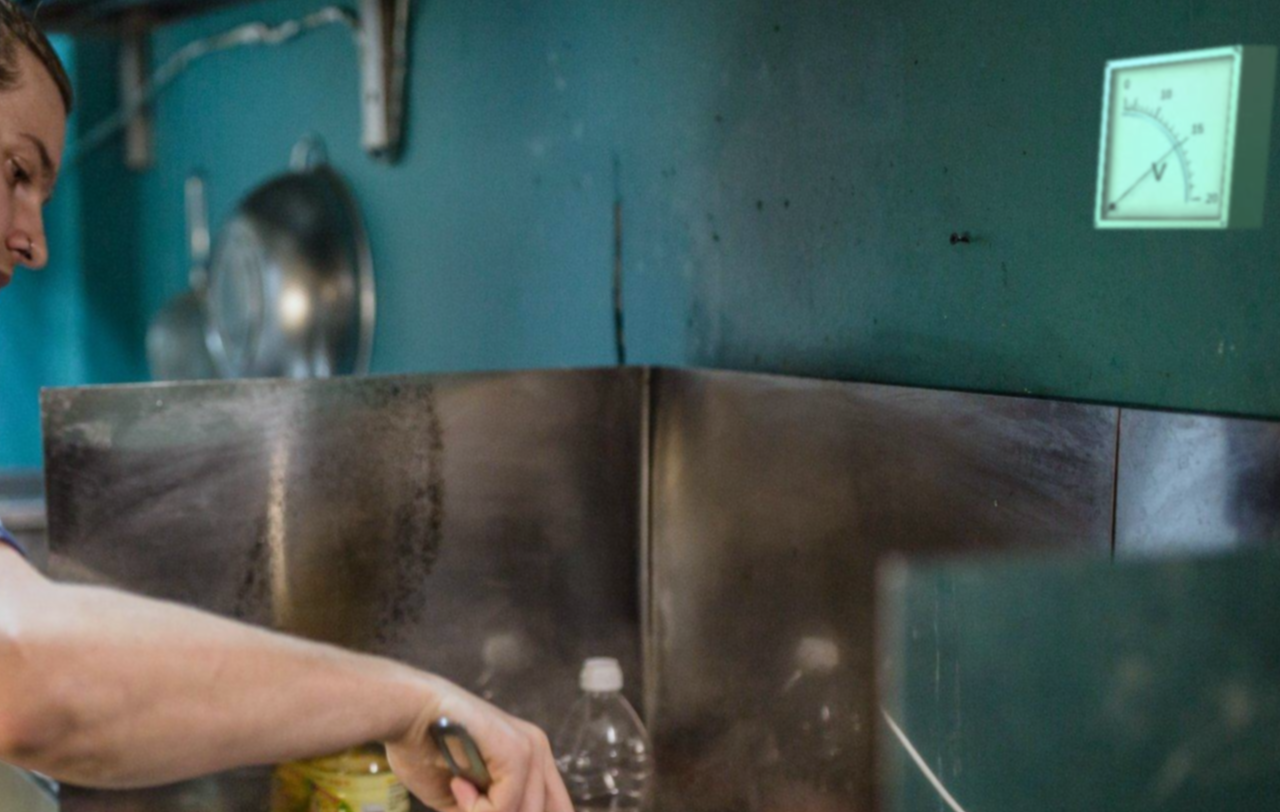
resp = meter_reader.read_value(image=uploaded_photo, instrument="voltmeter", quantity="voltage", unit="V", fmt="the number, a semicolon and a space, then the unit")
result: 15; V
